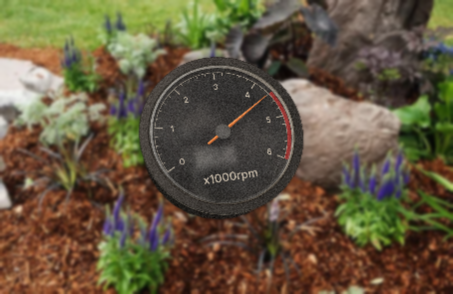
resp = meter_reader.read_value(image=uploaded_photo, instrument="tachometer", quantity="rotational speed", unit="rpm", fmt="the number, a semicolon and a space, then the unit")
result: 4400; rpm
